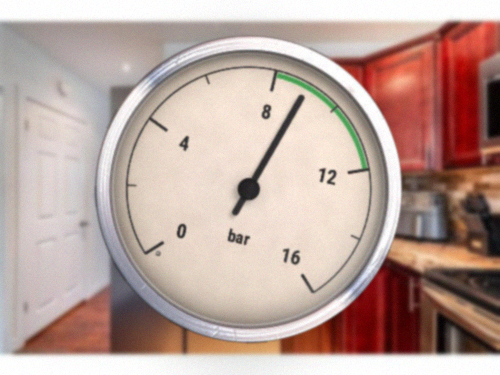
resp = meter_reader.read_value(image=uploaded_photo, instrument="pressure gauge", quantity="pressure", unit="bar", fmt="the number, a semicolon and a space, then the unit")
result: 9; bar
